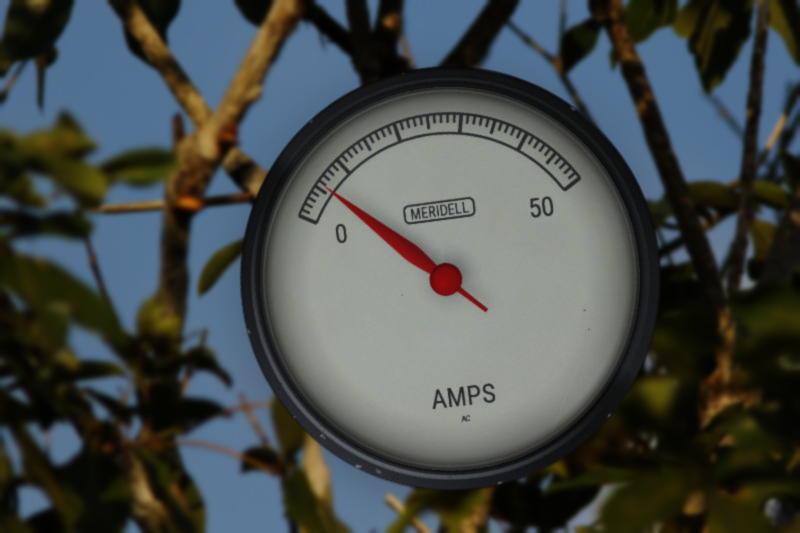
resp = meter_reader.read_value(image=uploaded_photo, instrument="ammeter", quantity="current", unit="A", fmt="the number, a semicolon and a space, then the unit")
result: 6; A
